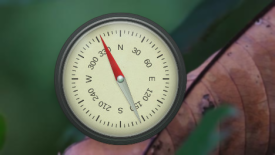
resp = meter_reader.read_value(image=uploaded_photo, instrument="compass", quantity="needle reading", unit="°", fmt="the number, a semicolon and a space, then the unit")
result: 335; °
